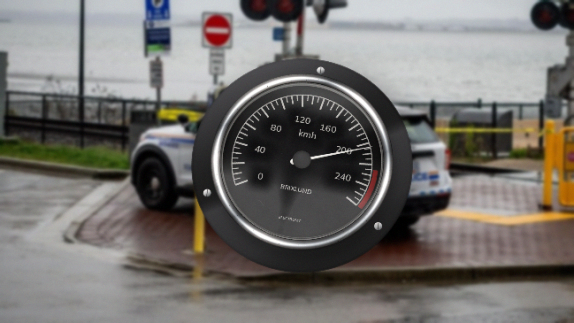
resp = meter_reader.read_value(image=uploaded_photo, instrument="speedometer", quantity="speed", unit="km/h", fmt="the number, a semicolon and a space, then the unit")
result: 205; km/h
